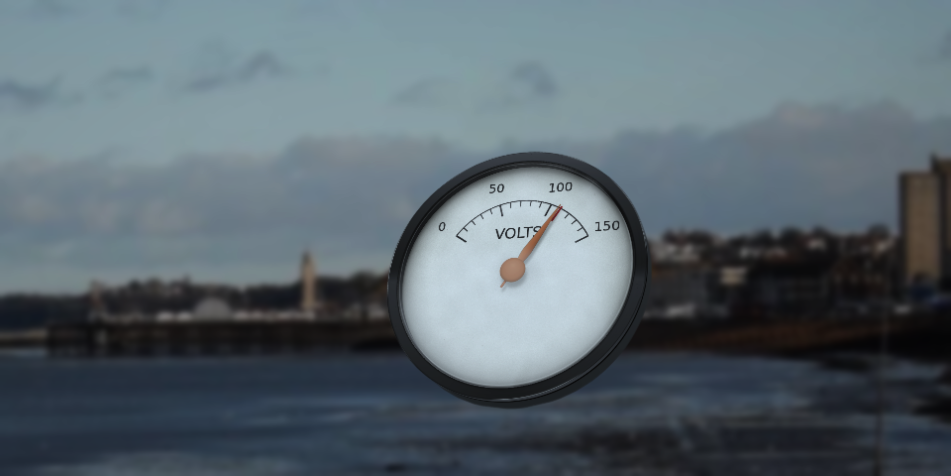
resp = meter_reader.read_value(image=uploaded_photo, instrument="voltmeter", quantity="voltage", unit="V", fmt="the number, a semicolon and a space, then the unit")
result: 110; V
